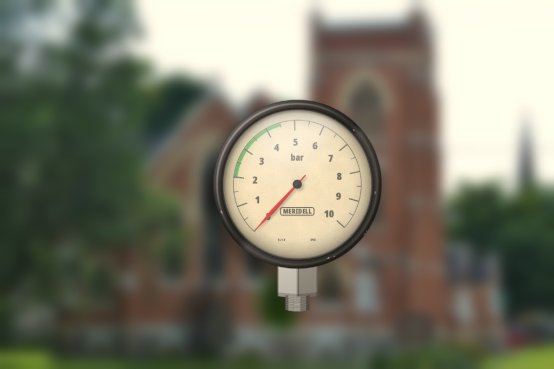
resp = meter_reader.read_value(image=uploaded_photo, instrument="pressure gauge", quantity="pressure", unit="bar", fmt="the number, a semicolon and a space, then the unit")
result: 0; bar
